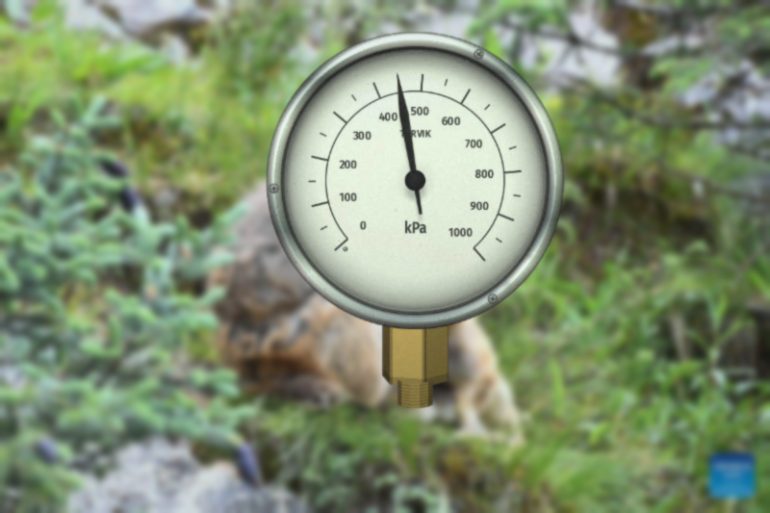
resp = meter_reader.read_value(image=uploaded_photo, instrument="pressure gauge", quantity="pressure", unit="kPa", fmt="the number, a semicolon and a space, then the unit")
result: 450; kPa
